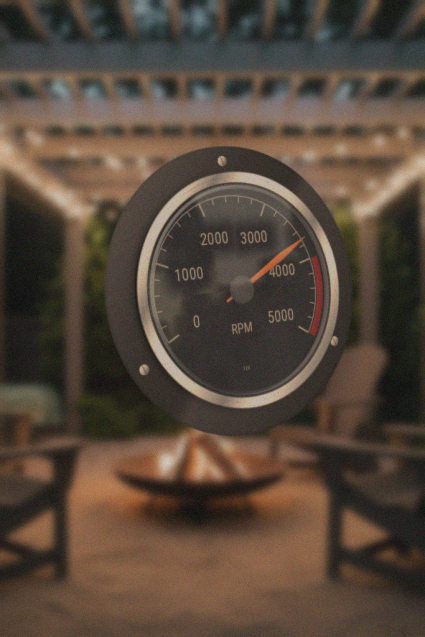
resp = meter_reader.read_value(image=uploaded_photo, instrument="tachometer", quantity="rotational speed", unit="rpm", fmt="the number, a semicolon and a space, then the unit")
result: 3700; rpm
